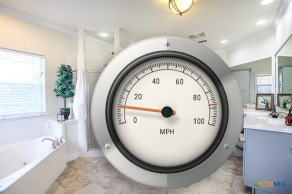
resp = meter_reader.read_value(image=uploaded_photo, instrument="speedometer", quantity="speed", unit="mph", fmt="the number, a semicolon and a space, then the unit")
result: 10; mph
